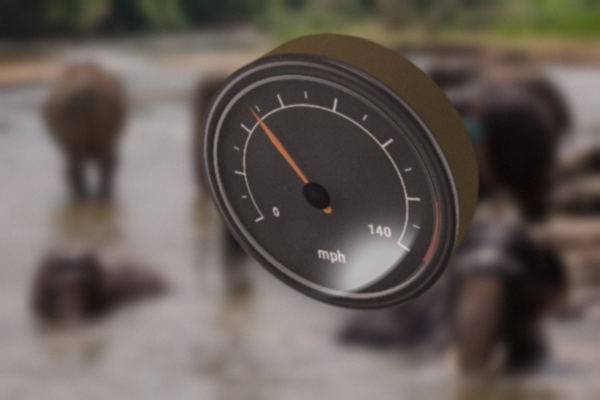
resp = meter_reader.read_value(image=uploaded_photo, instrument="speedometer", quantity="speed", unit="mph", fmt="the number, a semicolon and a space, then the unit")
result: 50; mph
